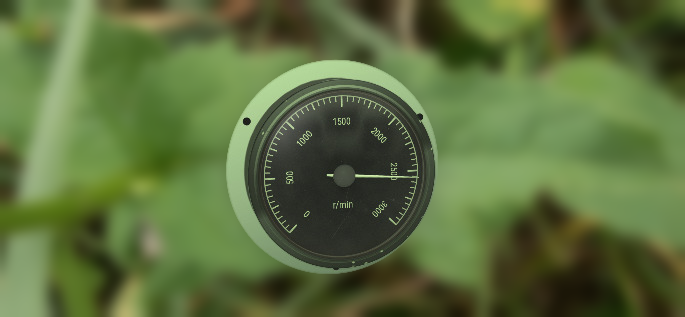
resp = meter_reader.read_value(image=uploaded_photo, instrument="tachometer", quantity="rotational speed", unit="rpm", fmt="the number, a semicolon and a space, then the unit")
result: 2550; rpm
